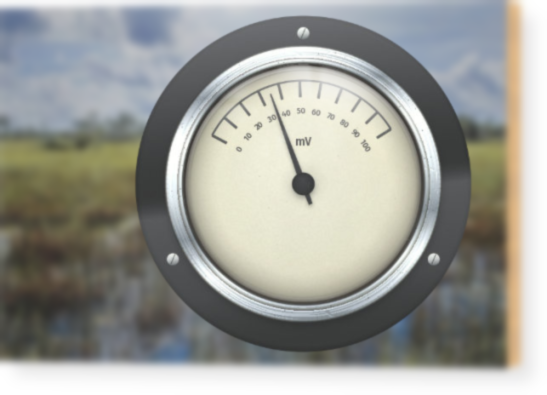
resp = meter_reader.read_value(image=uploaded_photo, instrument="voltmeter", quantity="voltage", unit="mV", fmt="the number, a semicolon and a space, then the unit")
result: 35; mV
